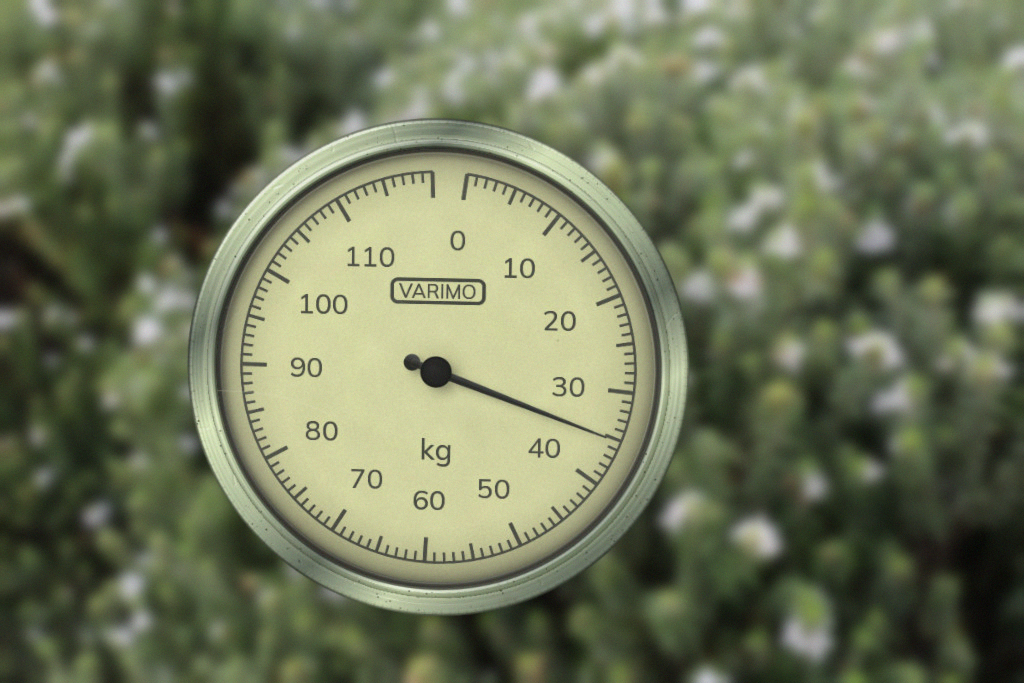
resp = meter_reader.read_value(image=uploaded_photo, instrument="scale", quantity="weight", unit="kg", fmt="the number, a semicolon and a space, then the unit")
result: 35; kg
